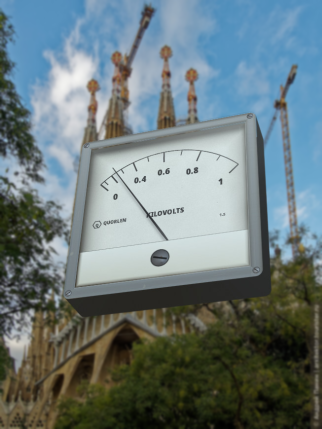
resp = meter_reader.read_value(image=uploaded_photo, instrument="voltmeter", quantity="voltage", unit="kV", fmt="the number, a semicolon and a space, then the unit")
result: 0.25; kV
